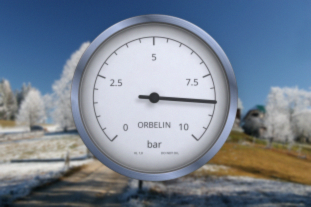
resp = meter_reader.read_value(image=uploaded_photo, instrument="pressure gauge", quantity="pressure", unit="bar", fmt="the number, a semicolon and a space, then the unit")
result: 8.5; bar
